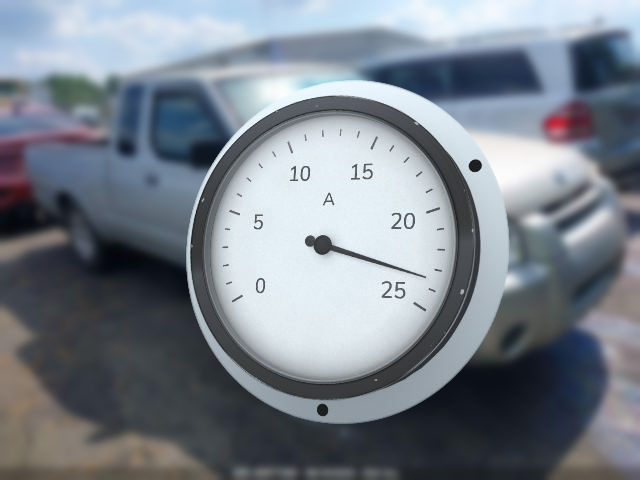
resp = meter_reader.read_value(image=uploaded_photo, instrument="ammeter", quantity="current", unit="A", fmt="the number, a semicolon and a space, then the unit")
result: 23.5; A
